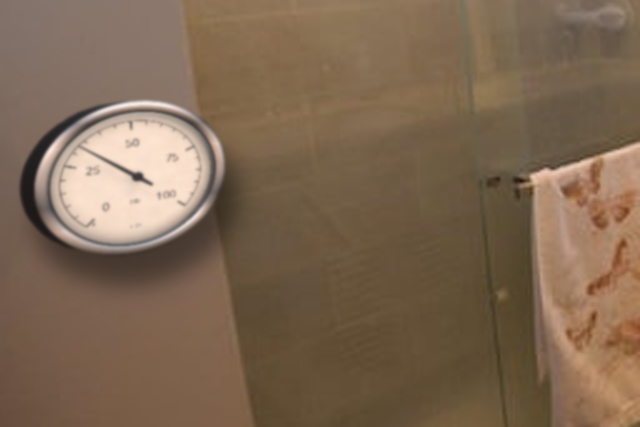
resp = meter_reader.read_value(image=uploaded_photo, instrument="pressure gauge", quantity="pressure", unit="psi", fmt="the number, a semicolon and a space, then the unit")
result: 32.5; psi
